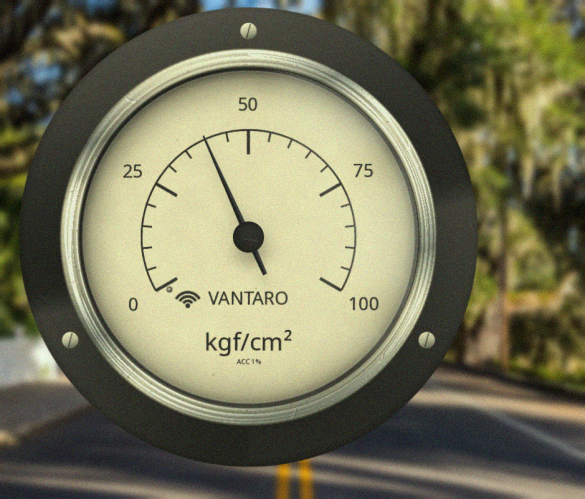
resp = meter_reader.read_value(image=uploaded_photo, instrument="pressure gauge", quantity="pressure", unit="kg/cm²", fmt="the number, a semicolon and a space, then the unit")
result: 40; kg/cm²
